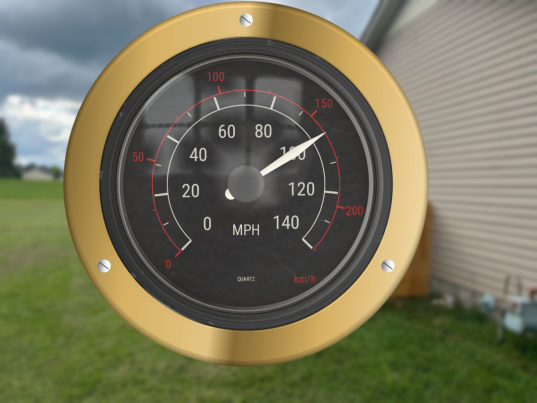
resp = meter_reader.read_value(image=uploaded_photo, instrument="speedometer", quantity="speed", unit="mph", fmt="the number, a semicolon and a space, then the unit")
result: 100; mph
